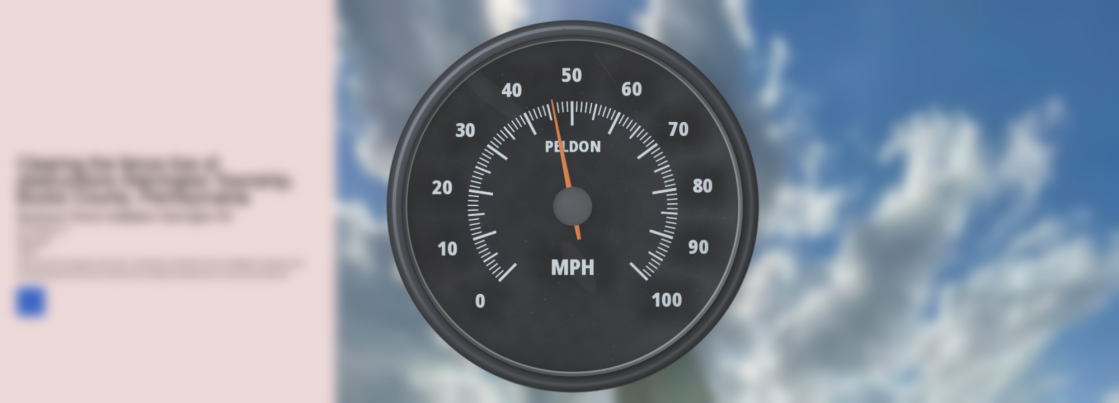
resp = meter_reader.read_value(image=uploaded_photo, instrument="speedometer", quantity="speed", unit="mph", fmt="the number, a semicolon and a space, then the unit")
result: 46; mph
